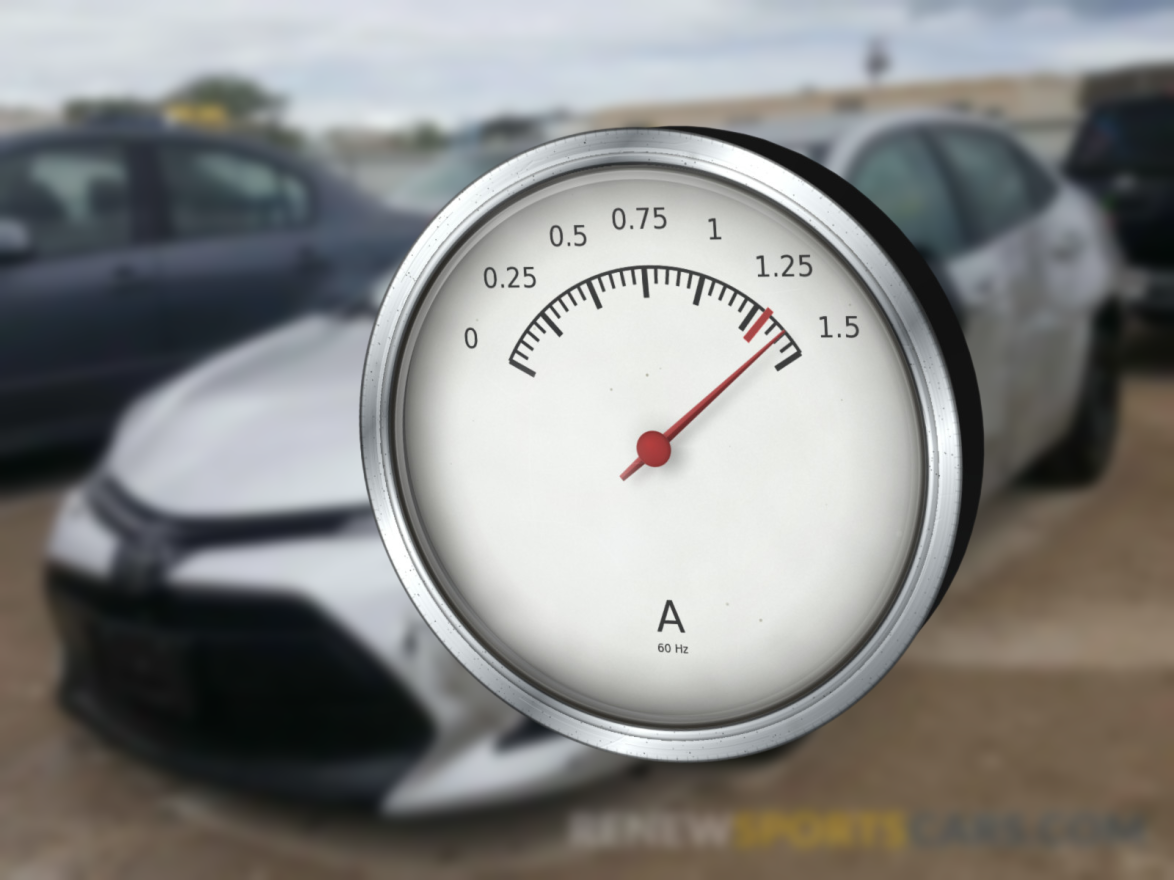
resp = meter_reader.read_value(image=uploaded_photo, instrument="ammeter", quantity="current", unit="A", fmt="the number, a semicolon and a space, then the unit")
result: 1.4; A
